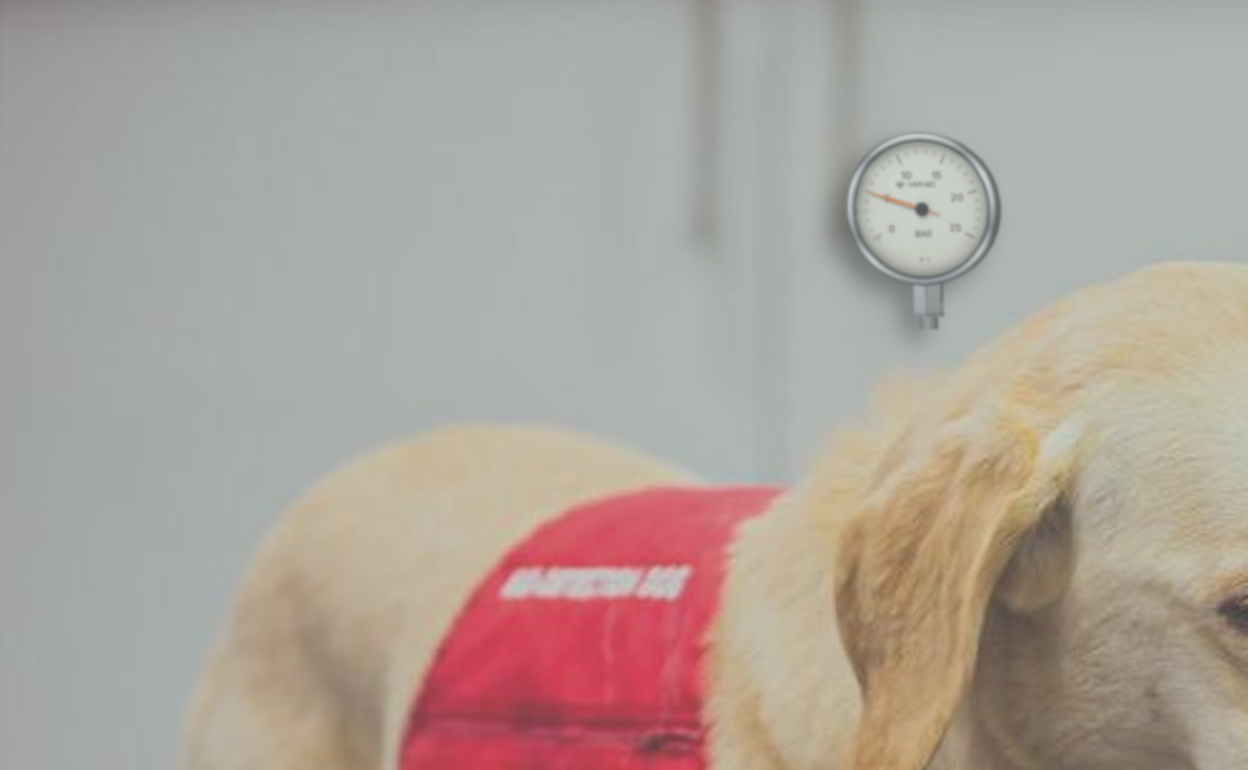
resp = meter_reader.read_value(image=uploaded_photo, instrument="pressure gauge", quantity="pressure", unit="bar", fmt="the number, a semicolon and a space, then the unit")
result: 5; bar
